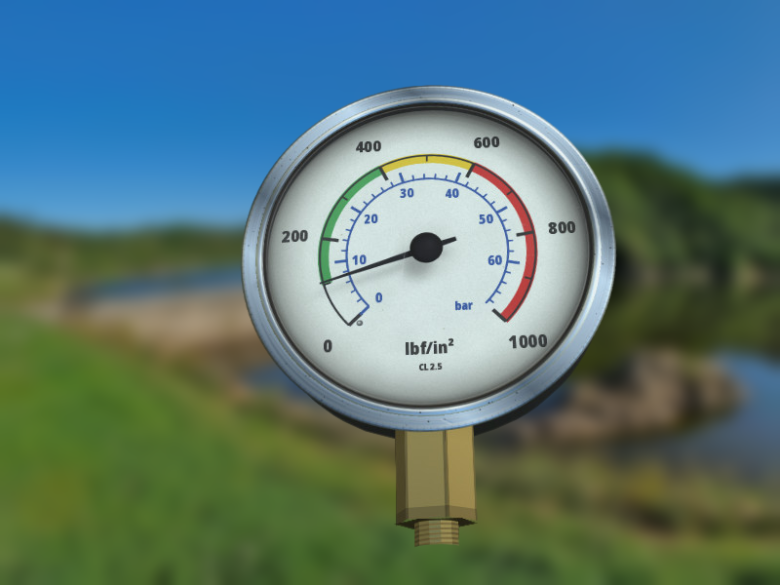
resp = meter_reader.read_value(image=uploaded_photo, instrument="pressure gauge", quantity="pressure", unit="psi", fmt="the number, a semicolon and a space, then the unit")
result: 100; psi
